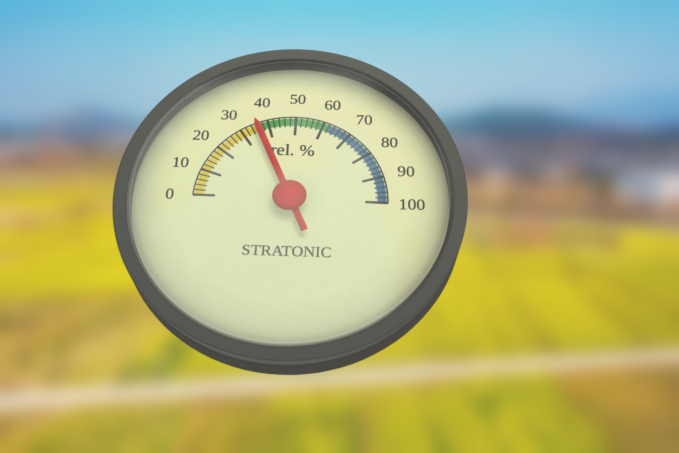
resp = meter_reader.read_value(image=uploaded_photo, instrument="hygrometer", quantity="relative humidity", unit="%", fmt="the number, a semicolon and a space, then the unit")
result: 36; %
